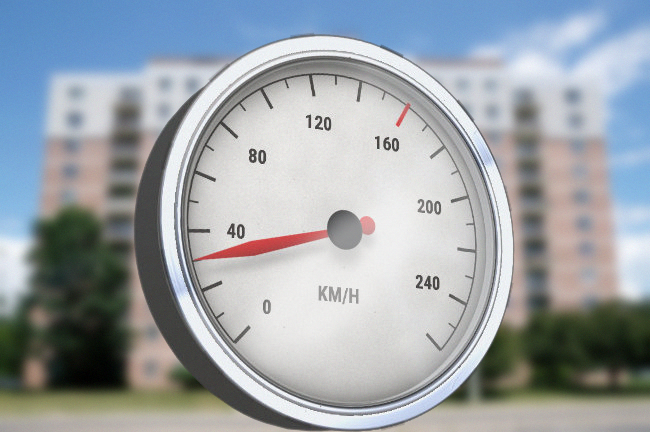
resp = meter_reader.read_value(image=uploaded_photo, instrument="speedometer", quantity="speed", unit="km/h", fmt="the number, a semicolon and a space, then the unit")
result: 30; km/h
